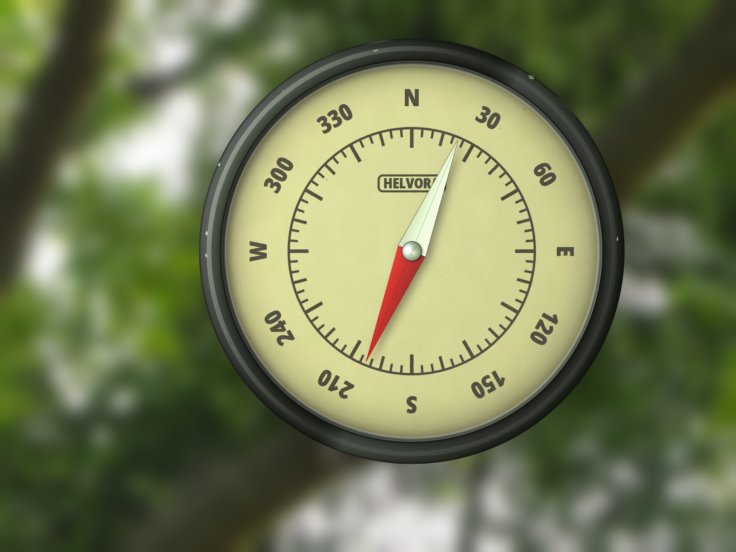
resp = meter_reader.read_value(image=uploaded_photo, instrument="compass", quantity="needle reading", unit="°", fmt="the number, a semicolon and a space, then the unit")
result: 202.5; °
